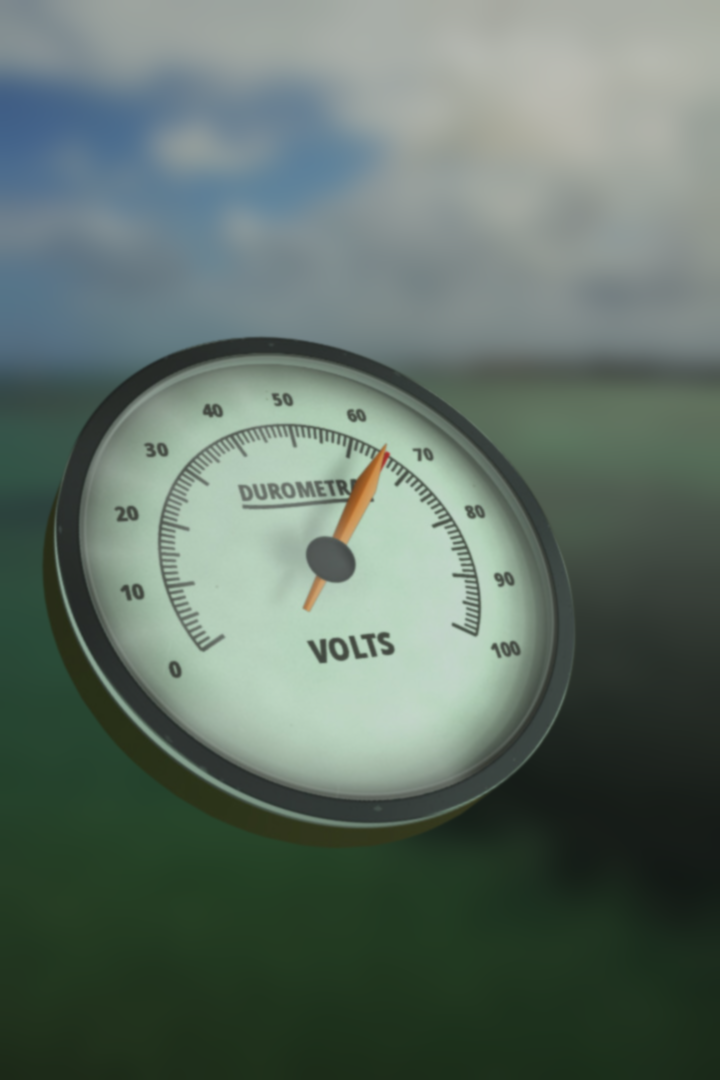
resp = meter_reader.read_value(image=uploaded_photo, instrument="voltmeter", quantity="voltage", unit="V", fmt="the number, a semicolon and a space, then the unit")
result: 65; V
